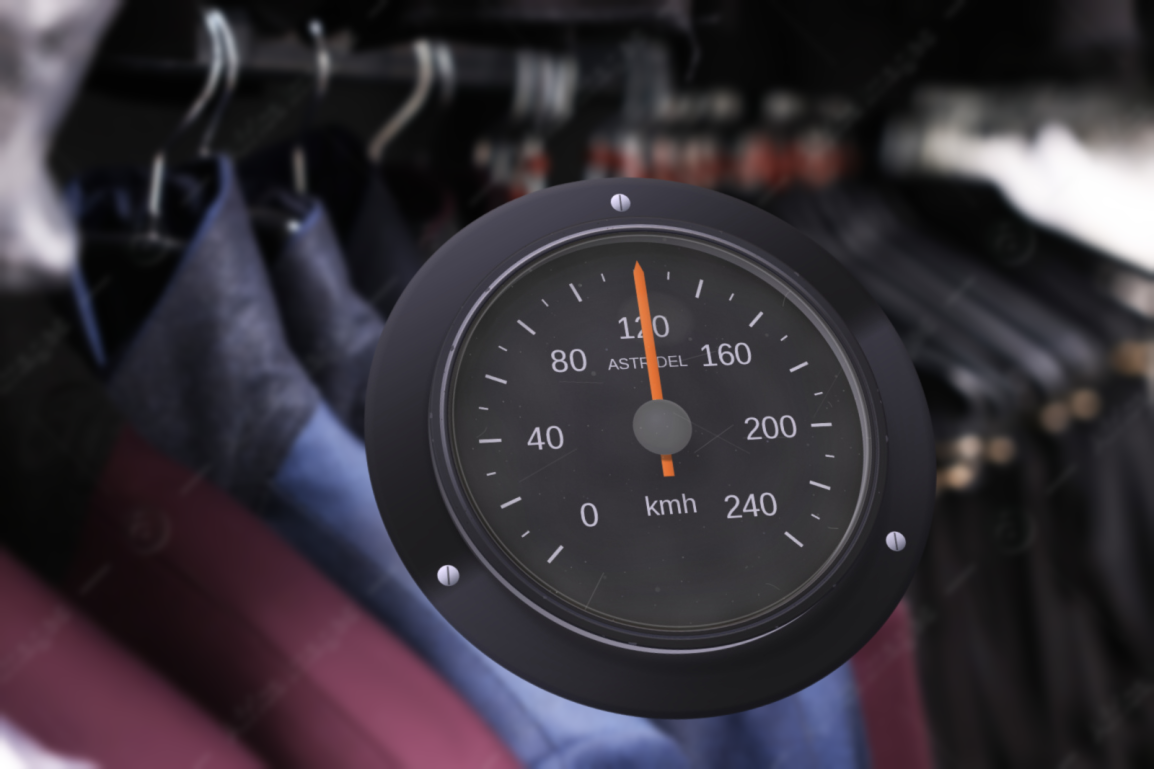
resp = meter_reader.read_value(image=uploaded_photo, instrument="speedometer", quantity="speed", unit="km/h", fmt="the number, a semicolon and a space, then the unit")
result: 120; km/h
